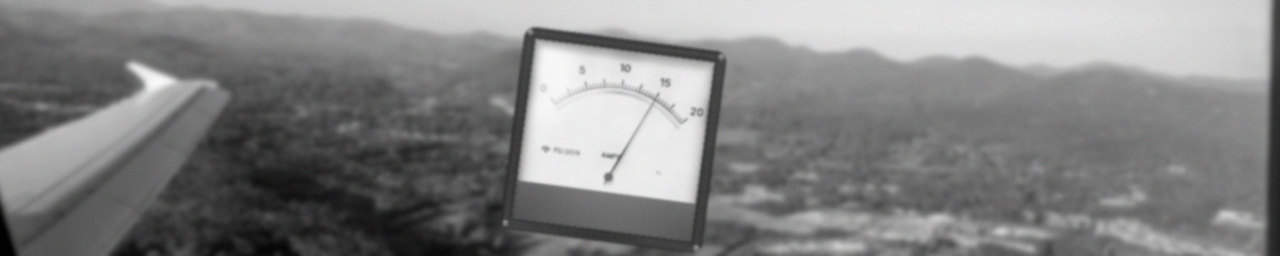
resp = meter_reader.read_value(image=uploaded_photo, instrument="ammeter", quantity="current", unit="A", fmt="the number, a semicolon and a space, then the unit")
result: 15; A
